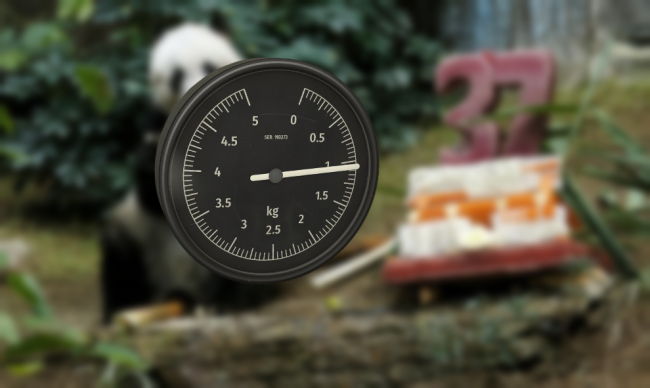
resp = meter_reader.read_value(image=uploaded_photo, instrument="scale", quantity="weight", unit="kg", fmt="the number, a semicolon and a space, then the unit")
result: 1.05; kg
